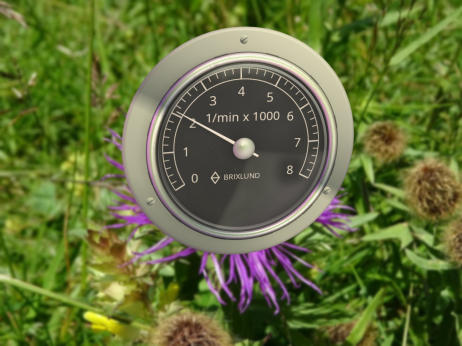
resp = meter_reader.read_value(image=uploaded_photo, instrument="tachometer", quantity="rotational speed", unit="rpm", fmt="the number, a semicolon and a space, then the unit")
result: 2100; rpm
